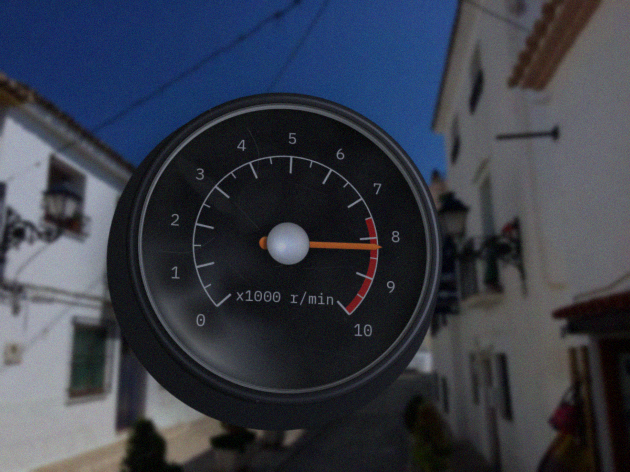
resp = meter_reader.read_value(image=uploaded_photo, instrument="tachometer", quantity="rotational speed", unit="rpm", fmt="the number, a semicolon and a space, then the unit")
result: 8250; rpm
